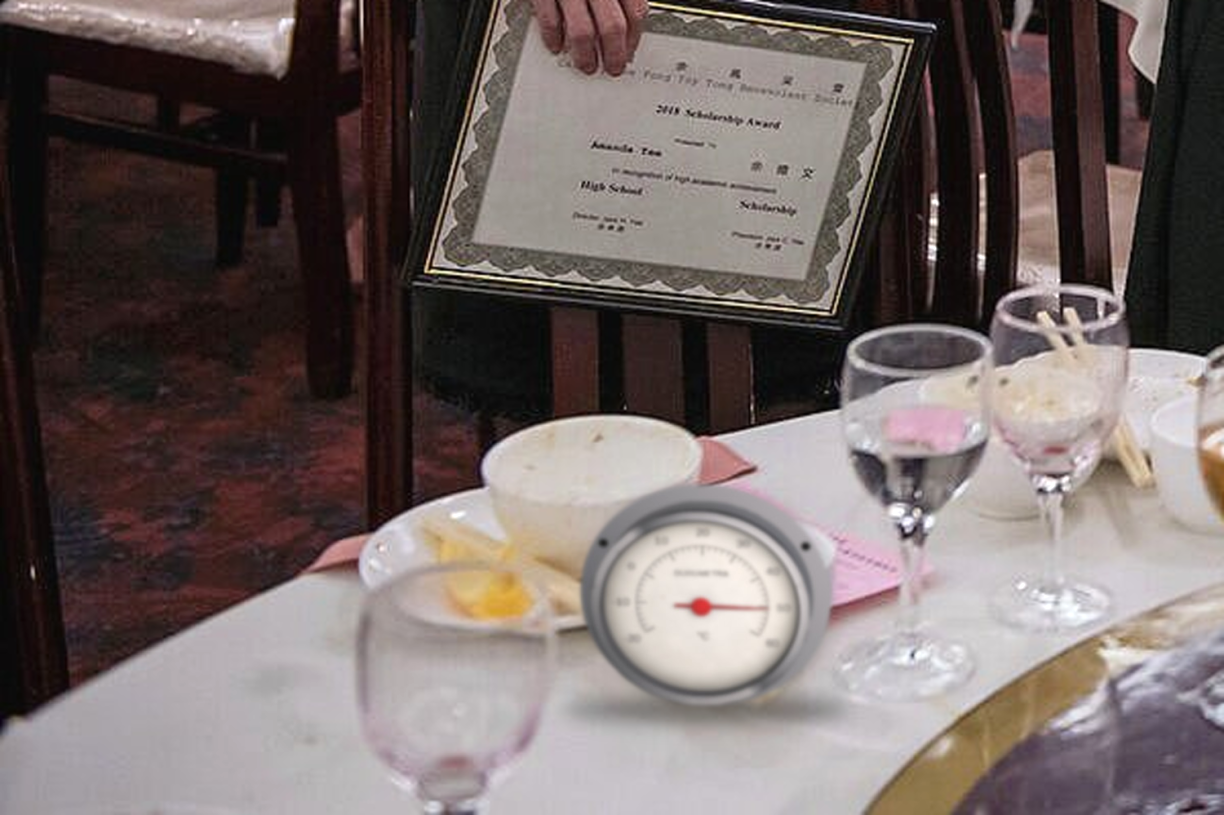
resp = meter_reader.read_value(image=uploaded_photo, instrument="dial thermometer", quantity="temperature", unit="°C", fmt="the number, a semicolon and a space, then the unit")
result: 50; °C
